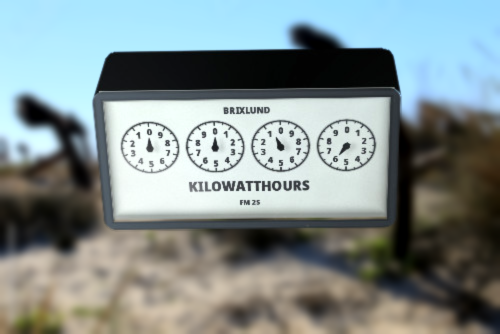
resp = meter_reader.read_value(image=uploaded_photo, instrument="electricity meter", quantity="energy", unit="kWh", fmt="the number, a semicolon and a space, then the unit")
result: 6; kWh
